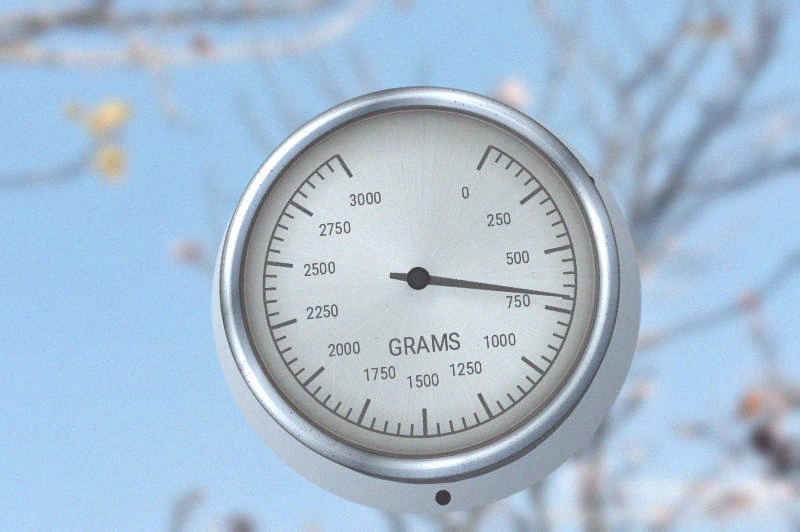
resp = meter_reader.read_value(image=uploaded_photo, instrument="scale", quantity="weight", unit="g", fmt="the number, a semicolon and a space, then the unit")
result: 700; g
